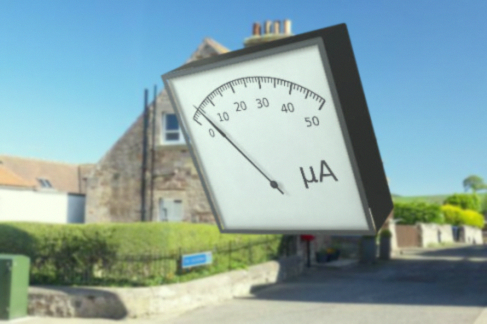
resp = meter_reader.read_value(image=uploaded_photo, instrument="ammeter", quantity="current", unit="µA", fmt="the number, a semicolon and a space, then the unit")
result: 5; µA
